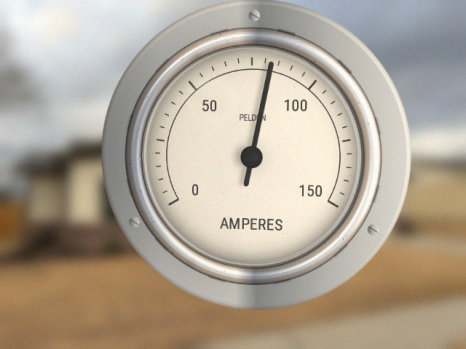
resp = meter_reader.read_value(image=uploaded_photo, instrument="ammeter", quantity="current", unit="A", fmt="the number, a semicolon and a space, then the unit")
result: 82.5; A
